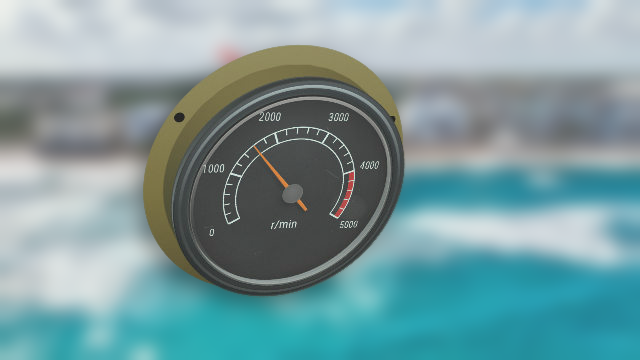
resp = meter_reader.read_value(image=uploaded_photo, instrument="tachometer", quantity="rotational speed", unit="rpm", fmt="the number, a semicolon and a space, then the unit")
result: 1600; rpm
